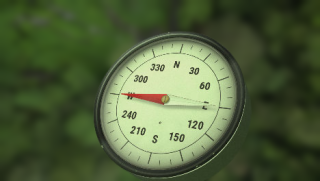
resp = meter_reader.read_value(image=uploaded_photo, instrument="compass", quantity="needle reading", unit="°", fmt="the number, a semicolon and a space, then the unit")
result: 270; °
